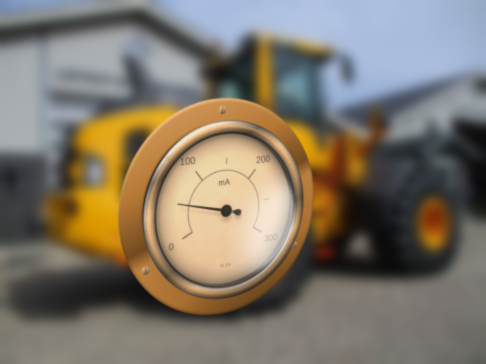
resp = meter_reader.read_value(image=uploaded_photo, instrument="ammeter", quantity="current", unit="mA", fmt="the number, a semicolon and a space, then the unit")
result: 50; mA
